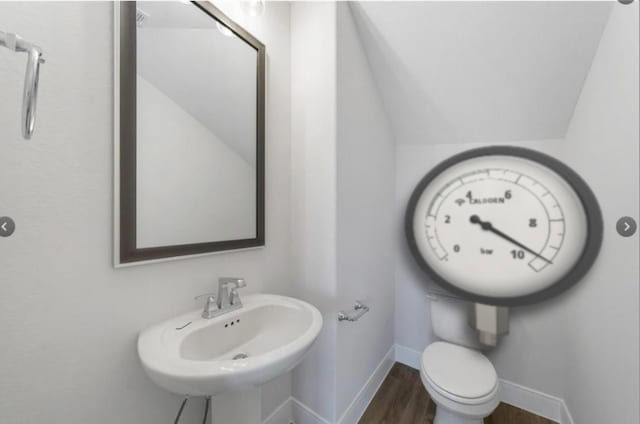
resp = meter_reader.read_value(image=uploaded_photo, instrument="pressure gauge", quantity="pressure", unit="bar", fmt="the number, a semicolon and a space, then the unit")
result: 9.5; bar
